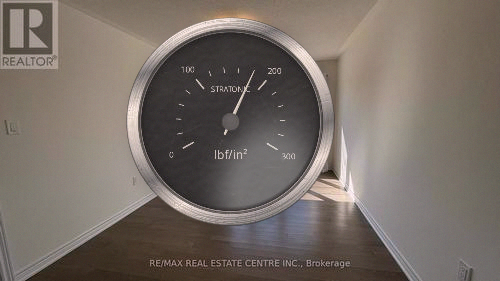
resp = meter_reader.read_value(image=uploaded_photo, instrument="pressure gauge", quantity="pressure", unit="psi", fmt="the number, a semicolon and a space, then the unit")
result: 180; psi
